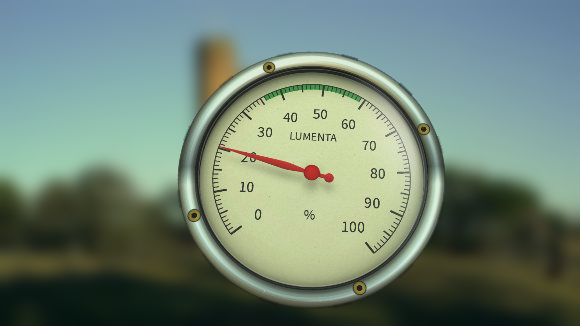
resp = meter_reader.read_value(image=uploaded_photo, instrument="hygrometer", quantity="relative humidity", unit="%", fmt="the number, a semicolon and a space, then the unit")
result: 20; %
